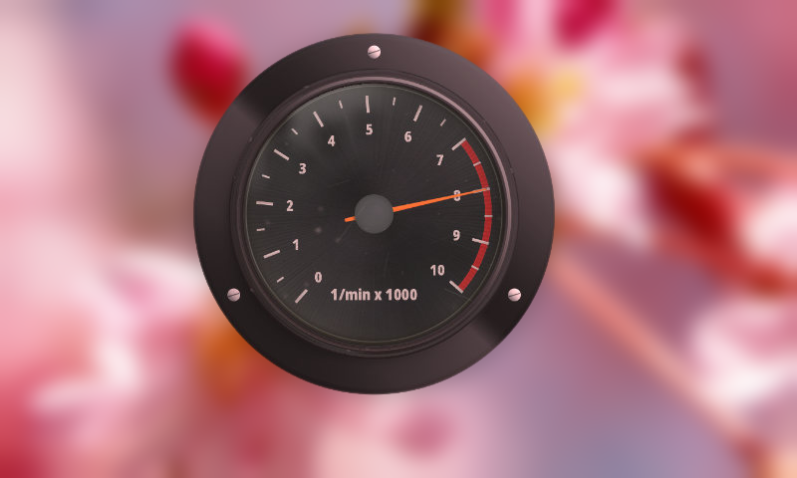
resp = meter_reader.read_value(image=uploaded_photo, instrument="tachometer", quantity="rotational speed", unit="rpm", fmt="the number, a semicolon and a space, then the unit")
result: 8000; rpm
